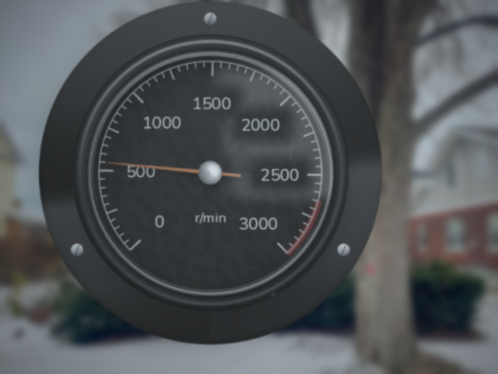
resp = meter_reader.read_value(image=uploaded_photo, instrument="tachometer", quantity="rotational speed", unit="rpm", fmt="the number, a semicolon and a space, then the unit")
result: 550; rpm
